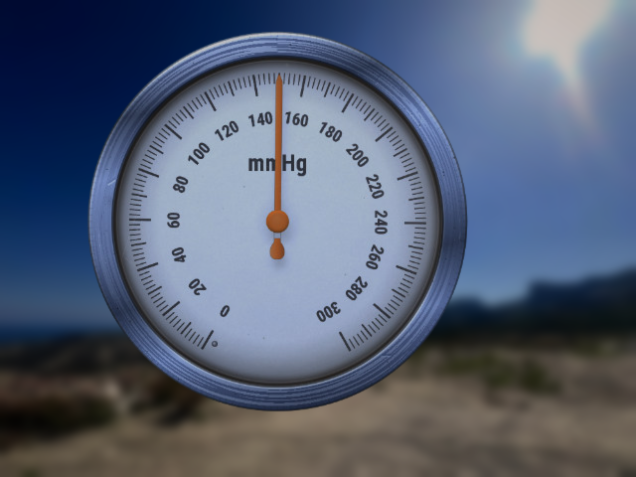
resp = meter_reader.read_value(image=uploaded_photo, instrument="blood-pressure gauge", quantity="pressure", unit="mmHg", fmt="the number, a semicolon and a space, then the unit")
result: 150; mmHg
